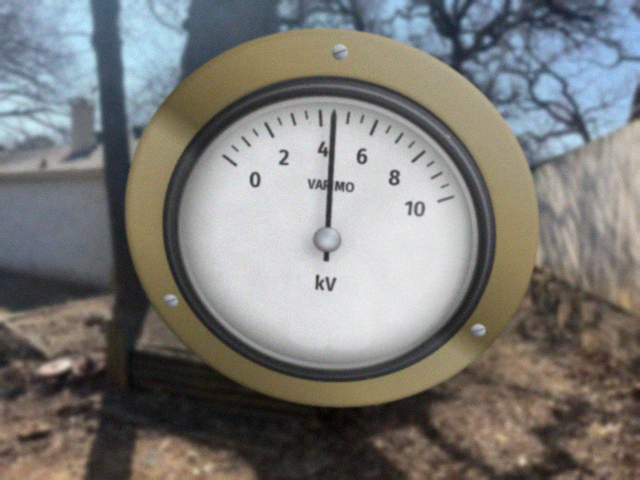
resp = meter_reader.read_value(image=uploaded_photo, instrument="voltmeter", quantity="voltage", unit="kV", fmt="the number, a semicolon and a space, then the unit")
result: 4.5; kV
